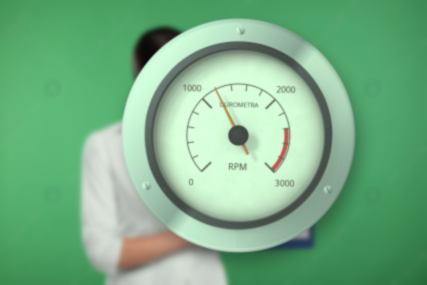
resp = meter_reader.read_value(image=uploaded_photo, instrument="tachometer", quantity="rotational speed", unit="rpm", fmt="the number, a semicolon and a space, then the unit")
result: 1200; rpm
